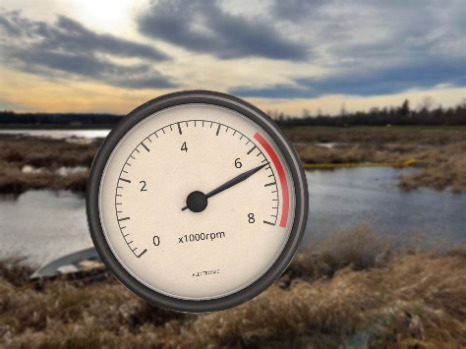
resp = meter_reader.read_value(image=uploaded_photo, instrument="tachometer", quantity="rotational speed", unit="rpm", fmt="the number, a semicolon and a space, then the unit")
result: 6500; rpm
